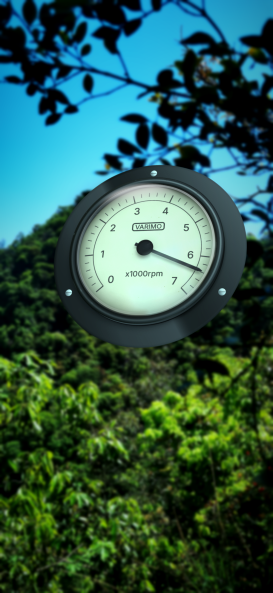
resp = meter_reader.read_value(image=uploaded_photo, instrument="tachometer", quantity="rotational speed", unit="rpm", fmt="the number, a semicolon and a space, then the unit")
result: 6400; rpm
